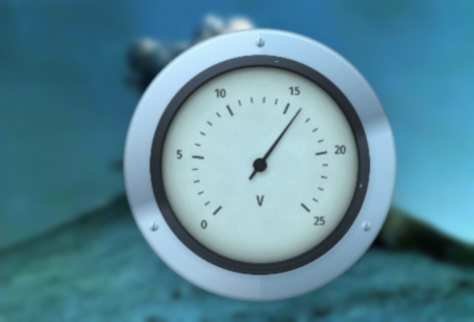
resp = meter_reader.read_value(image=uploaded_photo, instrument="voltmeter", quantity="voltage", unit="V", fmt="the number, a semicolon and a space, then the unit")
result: 16; V
